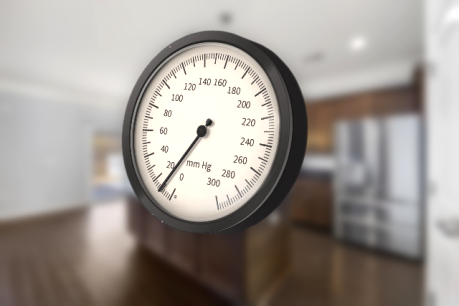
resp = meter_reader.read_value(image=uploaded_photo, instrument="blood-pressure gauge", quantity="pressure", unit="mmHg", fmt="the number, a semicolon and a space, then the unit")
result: 10; mmHg
